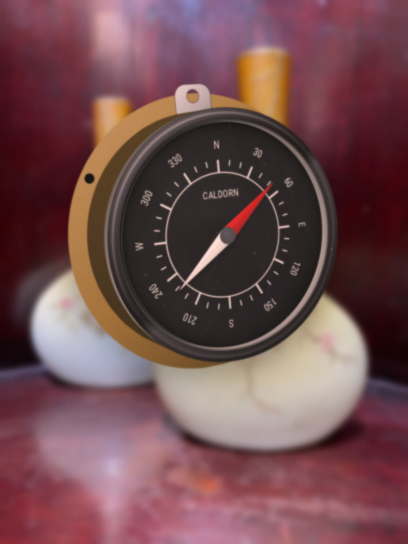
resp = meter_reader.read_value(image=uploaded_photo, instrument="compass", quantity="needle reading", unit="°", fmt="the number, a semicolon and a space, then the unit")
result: 50; °
